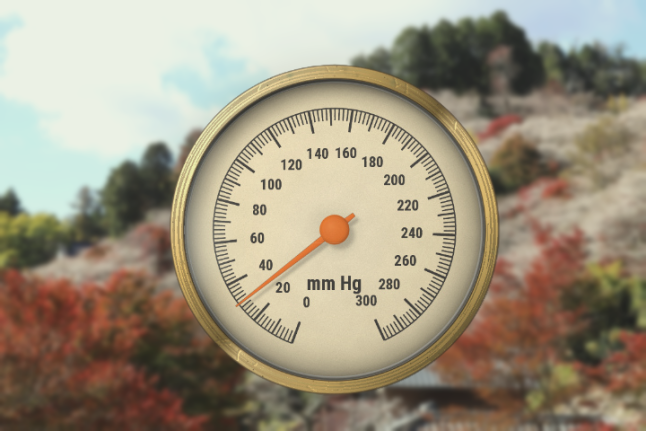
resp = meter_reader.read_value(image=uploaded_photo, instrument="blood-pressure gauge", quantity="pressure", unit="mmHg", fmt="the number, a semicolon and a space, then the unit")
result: 30; mmHg
